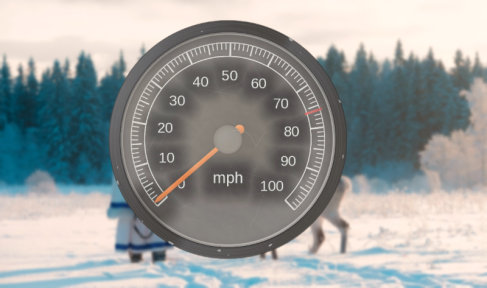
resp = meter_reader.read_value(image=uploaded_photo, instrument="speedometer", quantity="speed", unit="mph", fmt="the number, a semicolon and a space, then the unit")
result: 1; mph
